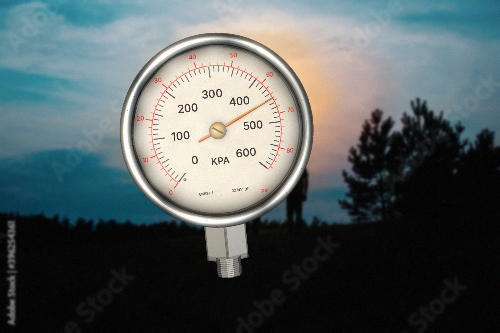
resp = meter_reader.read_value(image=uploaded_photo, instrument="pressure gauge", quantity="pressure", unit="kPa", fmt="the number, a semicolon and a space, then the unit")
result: 450; kPa
